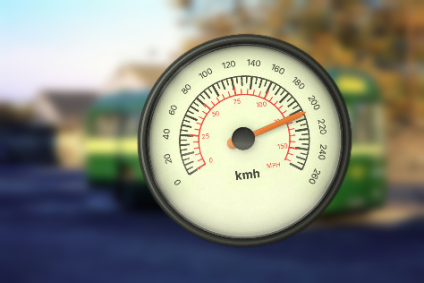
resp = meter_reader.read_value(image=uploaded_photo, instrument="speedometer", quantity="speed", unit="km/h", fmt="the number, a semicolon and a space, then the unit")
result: 205; km/h
